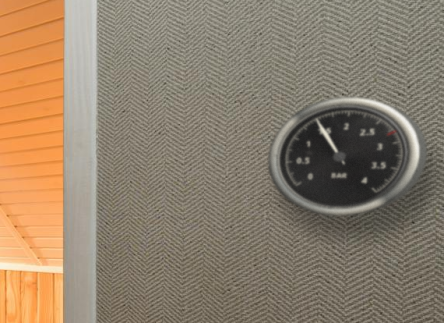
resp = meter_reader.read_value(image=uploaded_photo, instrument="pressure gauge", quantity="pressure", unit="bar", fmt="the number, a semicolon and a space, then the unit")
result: 1.5; bar
